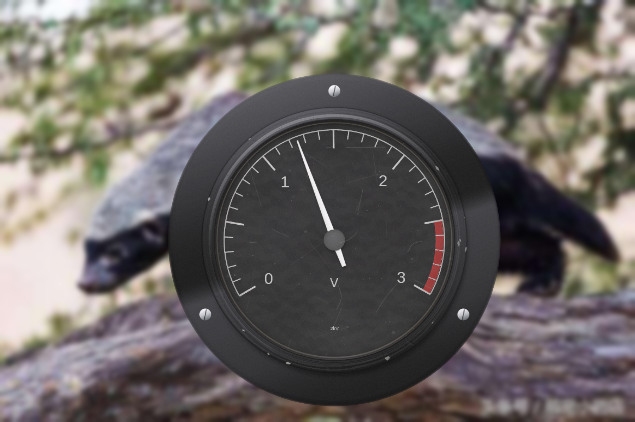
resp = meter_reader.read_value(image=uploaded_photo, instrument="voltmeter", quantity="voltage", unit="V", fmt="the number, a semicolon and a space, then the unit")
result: 1.25; V
